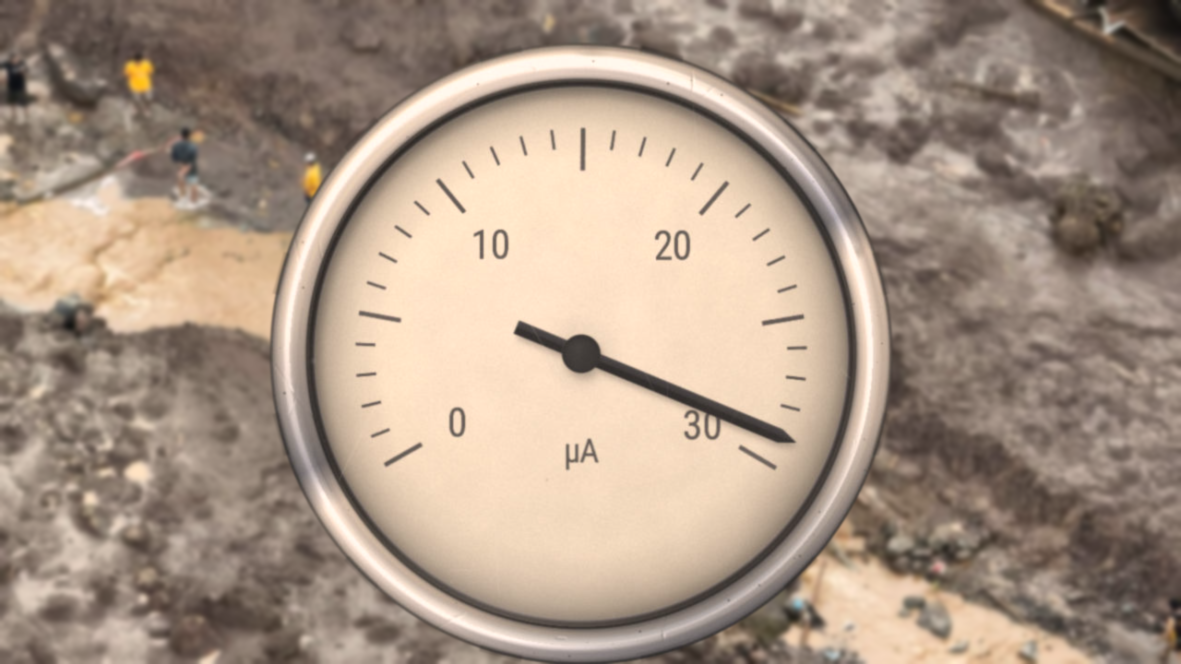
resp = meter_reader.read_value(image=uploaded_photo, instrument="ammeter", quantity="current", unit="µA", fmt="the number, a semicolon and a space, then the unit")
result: 29; µA
